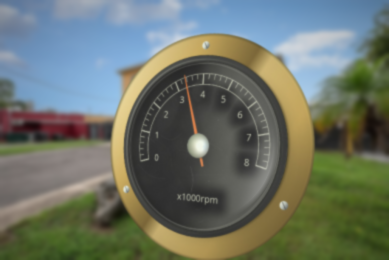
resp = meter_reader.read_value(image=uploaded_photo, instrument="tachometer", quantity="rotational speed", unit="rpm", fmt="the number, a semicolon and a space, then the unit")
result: 3400; rpm
